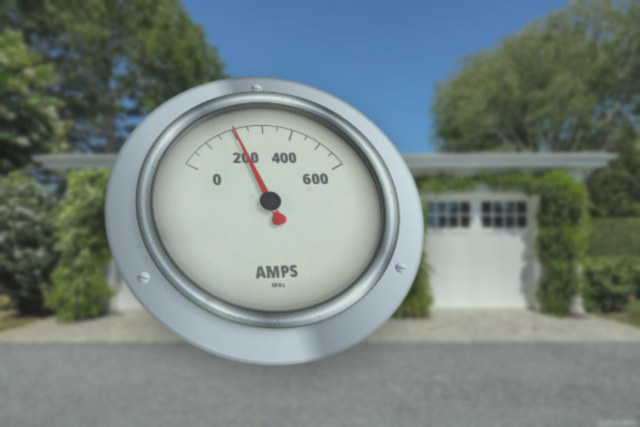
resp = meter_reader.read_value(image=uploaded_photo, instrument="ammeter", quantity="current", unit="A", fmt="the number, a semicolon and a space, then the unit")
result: 200; A
